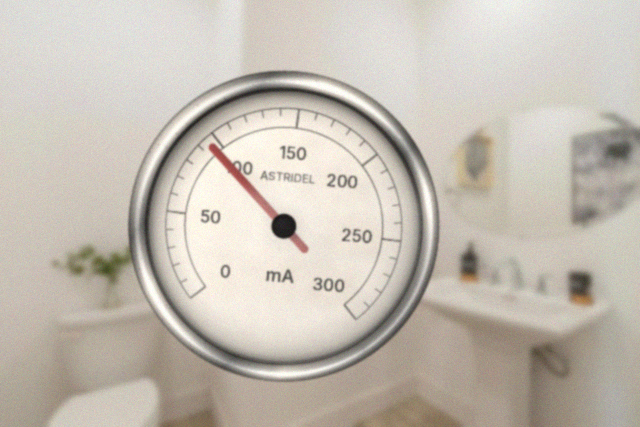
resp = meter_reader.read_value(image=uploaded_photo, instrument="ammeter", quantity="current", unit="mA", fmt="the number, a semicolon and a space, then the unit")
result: 95; mA
